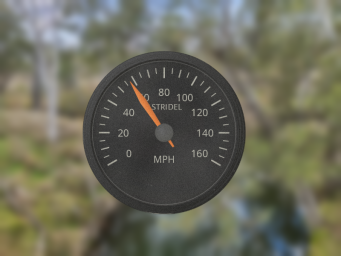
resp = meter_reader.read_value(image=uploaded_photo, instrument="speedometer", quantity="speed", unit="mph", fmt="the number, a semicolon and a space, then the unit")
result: 57.5; mph
